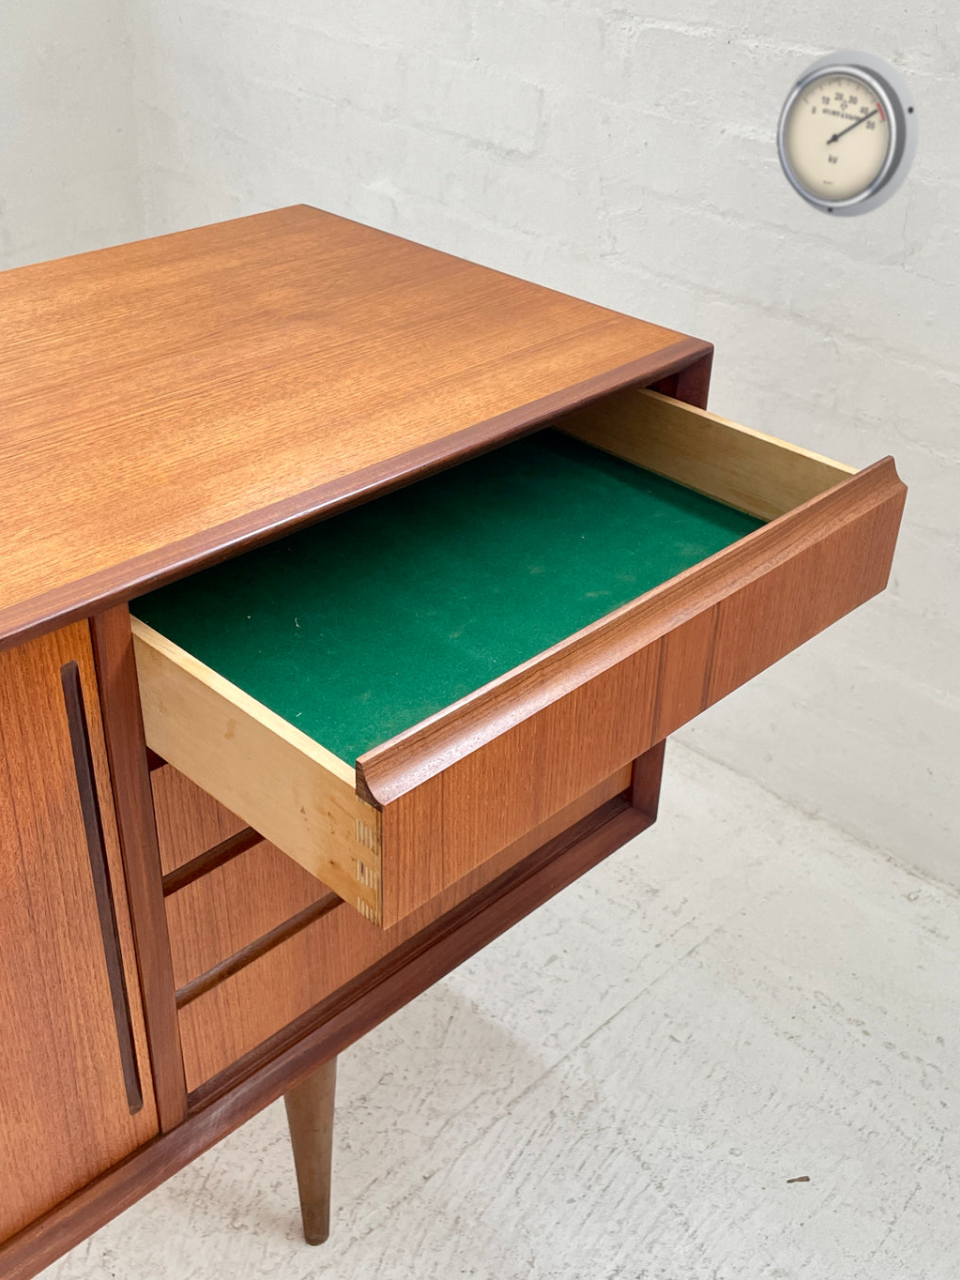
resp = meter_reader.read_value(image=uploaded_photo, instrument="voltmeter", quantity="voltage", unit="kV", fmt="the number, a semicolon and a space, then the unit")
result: 45; kV
